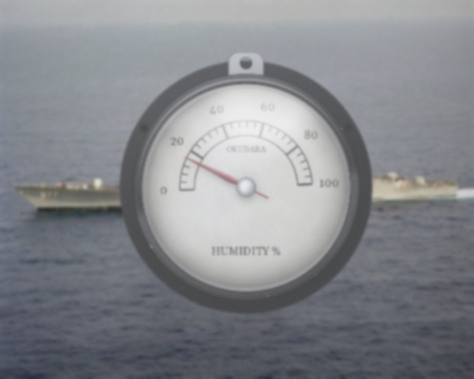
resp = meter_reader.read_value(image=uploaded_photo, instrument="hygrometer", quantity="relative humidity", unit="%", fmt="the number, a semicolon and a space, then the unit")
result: 16; %
